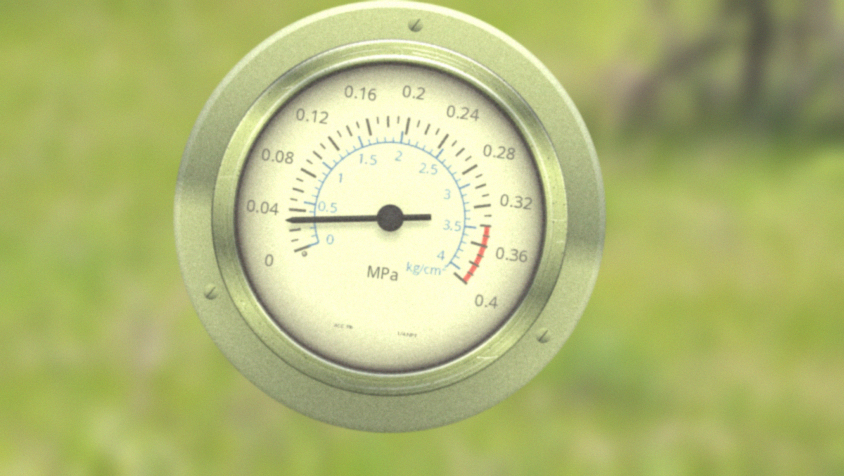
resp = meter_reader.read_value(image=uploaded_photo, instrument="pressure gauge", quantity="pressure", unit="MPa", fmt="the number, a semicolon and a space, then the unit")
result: 0.03; MPa
